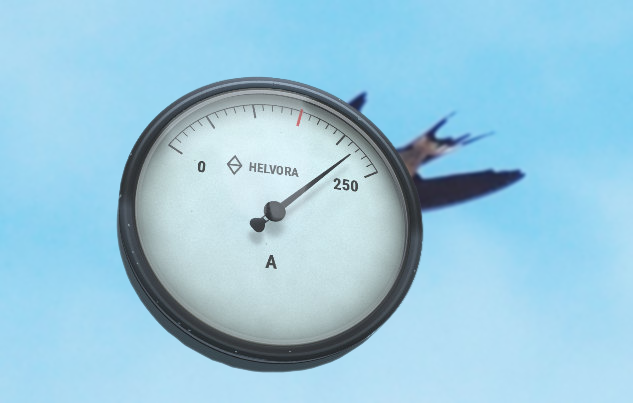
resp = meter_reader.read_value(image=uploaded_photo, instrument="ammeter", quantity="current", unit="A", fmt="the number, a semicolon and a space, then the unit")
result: 220; A
